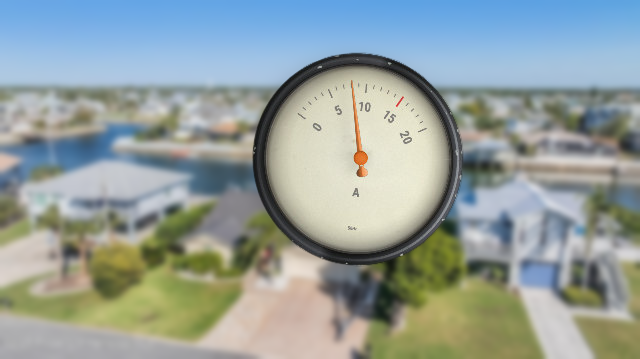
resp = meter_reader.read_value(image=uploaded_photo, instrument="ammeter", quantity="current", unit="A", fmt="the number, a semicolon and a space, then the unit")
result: 8; A
